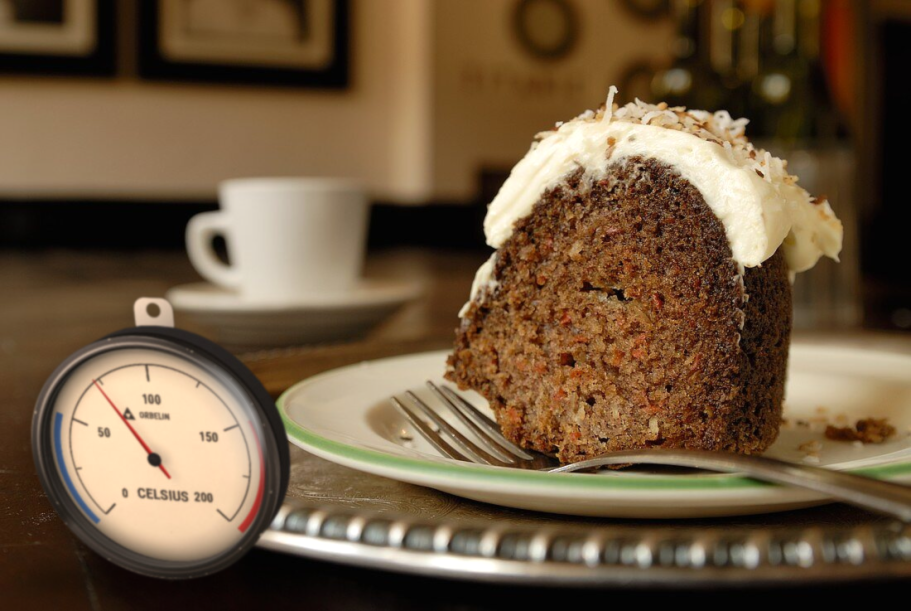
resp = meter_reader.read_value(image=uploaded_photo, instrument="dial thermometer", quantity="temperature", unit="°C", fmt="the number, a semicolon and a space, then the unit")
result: 75; °C
